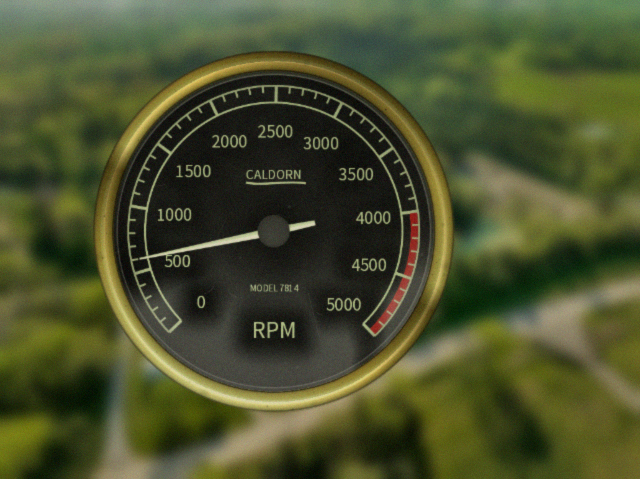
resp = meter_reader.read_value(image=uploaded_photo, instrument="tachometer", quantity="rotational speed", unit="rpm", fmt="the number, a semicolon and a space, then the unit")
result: 600; rpm
